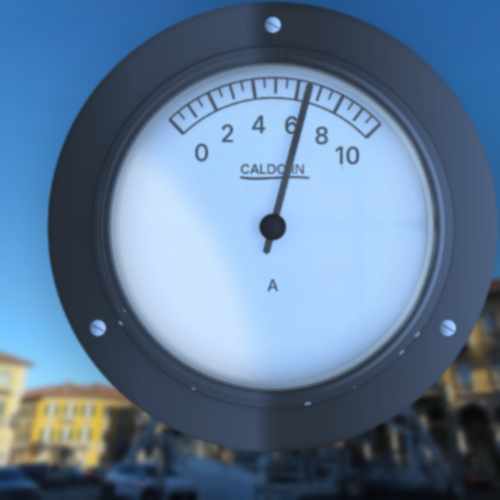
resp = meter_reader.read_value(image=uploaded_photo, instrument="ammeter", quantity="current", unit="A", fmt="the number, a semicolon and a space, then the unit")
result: 6.5; A
